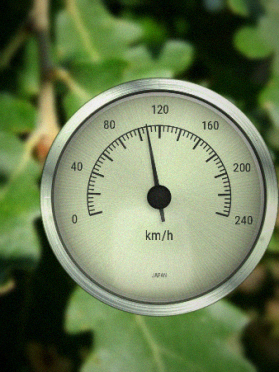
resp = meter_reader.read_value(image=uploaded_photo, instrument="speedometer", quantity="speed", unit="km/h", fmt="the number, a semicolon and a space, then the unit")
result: 108; km/h
